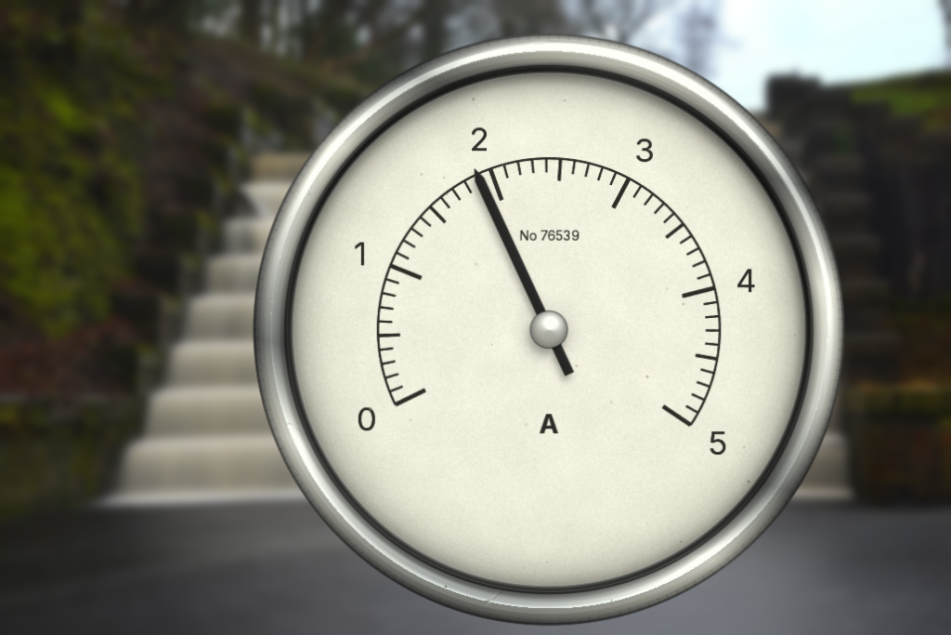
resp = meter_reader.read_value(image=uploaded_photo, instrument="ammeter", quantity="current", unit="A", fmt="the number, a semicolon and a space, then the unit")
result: 1.9; A
